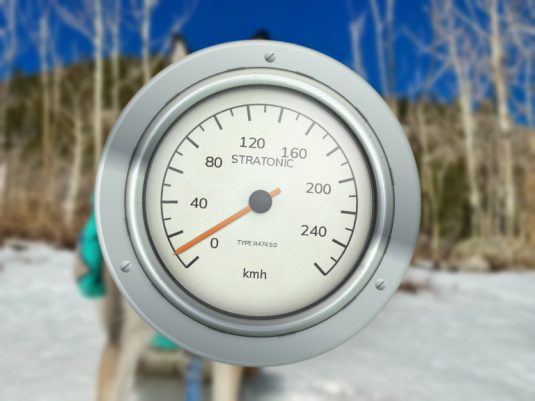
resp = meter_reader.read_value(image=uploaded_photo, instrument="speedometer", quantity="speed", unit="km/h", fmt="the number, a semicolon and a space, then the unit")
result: 10; km/h
